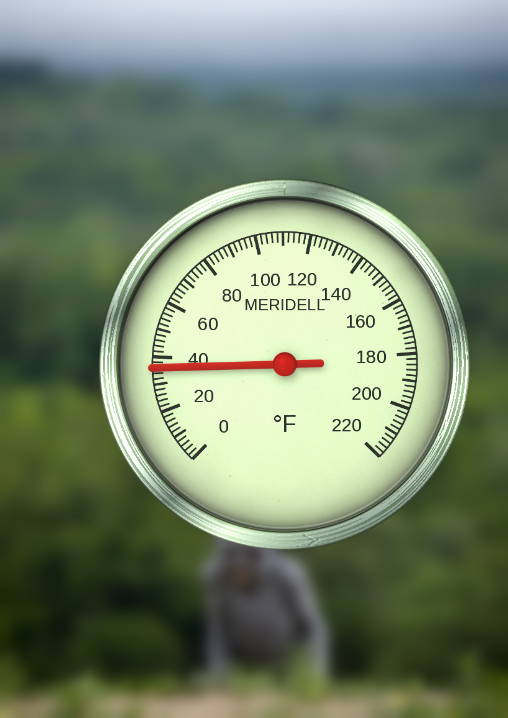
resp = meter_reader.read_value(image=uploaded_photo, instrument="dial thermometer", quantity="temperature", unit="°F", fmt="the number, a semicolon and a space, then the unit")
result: 36; °F
